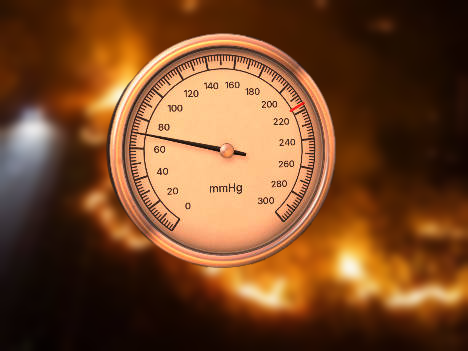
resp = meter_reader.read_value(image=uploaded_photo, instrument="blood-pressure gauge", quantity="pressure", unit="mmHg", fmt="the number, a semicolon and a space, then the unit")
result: 70; mmHg
